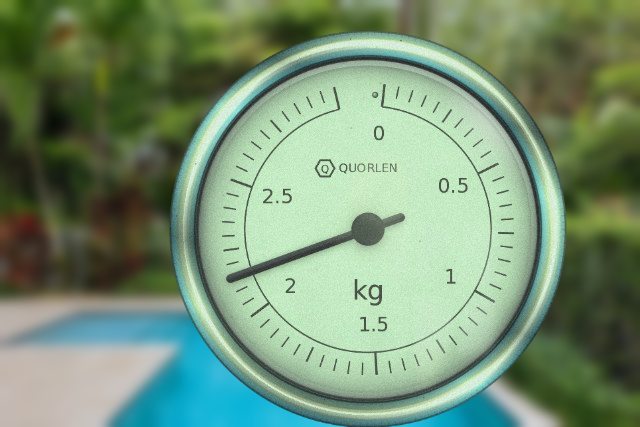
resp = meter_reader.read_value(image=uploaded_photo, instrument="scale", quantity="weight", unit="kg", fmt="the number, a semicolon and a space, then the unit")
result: 2.15; kg
